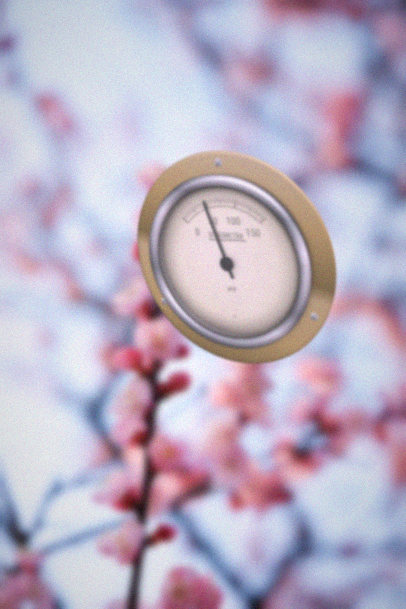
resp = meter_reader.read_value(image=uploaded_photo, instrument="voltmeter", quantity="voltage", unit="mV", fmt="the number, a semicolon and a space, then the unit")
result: 50; mV
